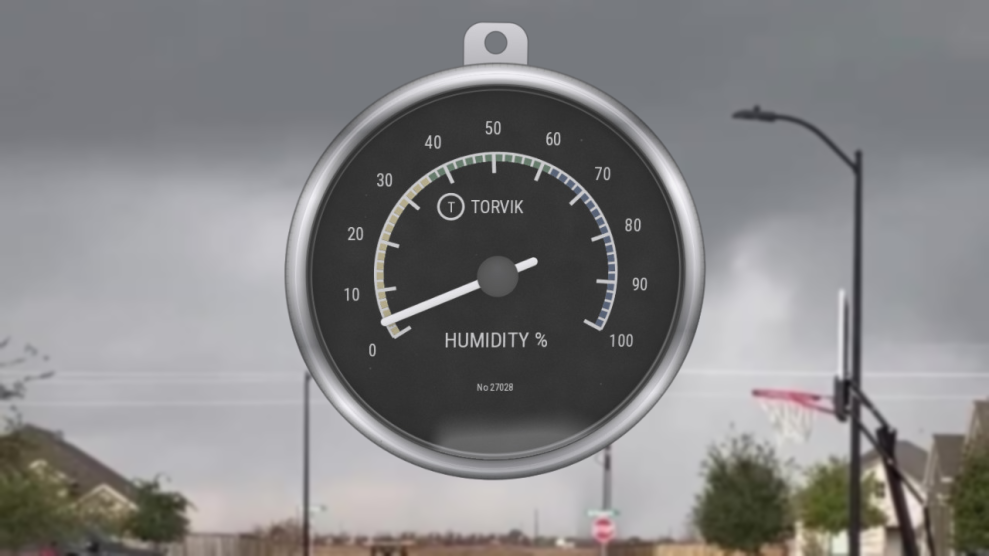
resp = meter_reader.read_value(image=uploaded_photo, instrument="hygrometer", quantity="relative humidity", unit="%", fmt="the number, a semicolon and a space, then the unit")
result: 4; %
